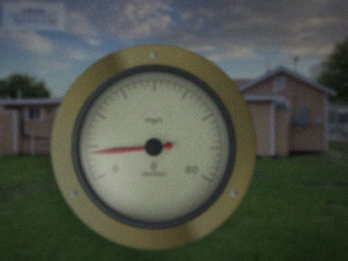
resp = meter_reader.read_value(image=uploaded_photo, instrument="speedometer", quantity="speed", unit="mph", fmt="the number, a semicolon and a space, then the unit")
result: 8; mph
